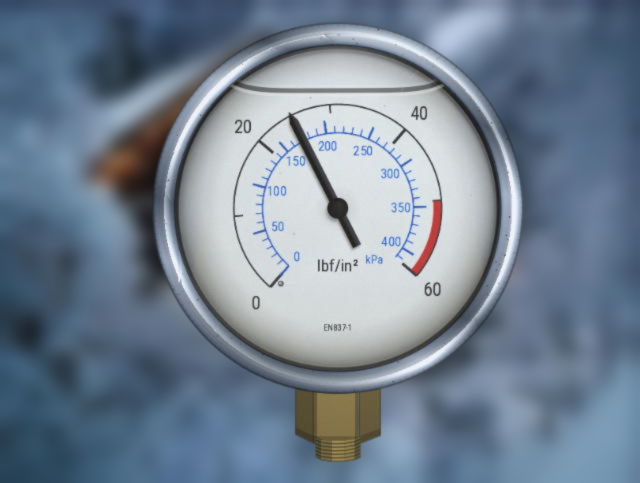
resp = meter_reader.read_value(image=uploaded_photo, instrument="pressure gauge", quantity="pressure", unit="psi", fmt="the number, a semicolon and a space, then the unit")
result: 25; psi
